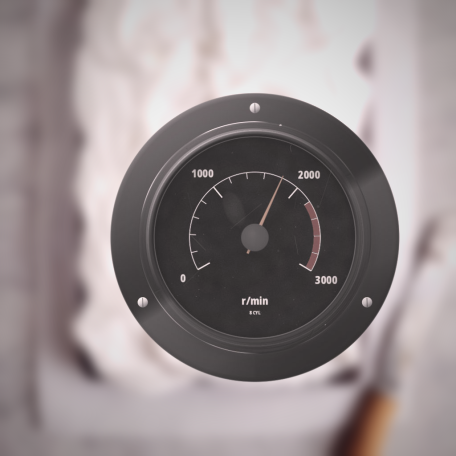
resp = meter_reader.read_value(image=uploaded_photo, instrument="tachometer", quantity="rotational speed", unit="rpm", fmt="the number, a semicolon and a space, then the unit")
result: 1800; rpm
